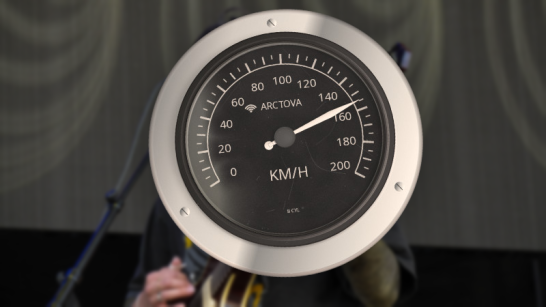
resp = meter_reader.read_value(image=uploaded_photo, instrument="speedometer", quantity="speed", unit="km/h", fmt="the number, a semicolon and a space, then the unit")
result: 155; km/h
